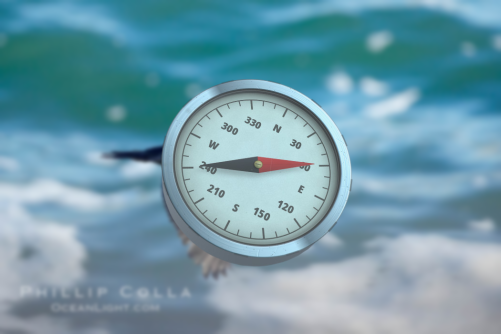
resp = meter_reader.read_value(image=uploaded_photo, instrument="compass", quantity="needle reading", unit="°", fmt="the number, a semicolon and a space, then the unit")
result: 60; °
